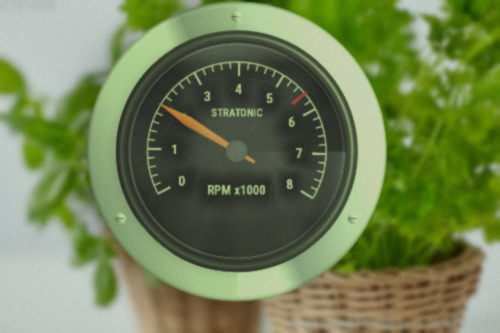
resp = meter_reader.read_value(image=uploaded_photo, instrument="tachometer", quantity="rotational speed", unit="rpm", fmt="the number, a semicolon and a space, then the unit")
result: 2000; rpm
